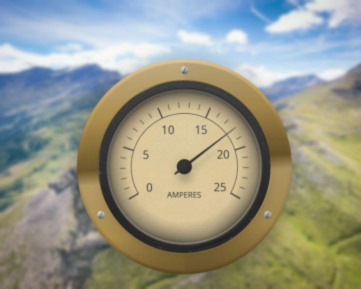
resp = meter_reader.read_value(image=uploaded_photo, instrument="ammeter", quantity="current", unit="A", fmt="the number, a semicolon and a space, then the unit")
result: 18; A
